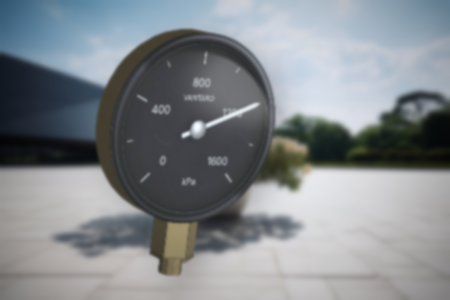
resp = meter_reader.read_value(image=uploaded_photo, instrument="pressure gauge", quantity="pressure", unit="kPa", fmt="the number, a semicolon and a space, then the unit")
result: 1200; kPa
